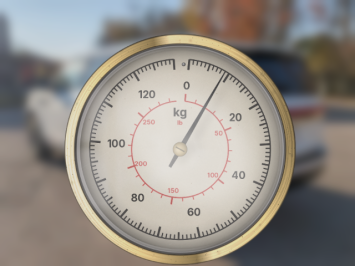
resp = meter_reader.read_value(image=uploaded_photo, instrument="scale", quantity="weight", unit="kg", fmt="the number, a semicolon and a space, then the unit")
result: 9; kg
